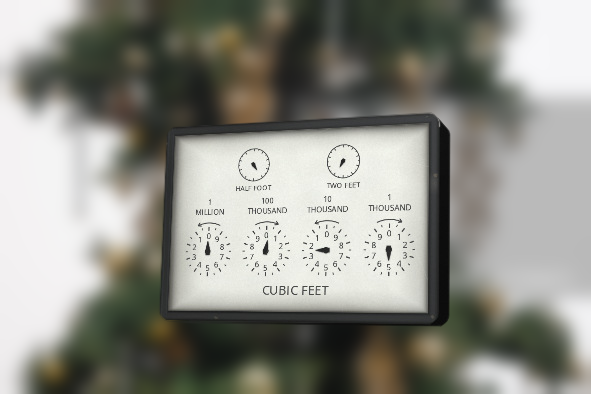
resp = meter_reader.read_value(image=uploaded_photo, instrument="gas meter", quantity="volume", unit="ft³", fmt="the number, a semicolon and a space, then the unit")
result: 2500; ft³
